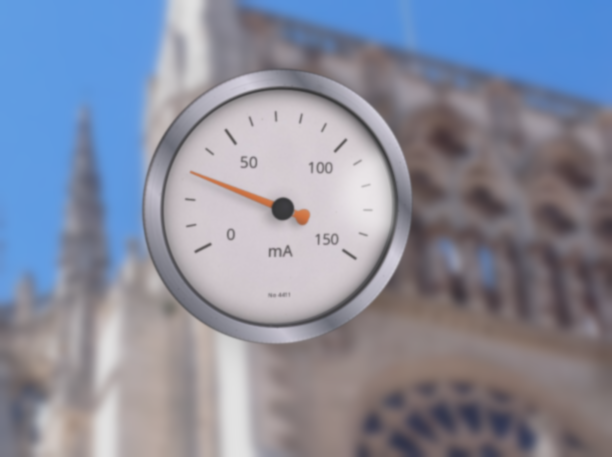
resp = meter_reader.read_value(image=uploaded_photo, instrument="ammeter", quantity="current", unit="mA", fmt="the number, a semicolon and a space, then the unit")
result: 30; mA
